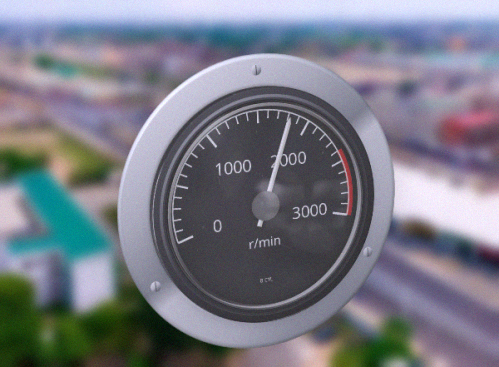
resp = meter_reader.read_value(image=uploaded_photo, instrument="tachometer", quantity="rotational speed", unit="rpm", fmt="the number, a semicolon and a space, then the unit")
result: 1800; rpm
